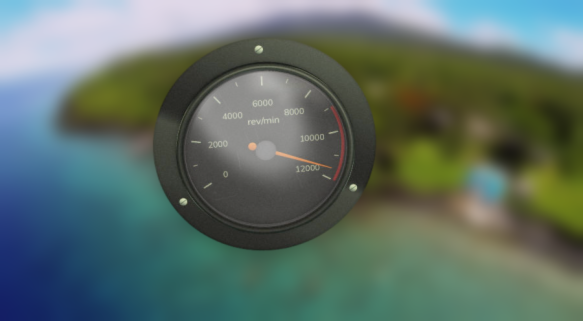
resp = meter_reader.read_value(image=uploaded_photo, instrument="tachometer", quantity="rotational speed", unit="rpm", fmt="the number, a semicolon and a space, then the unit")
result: 11500; rpm
